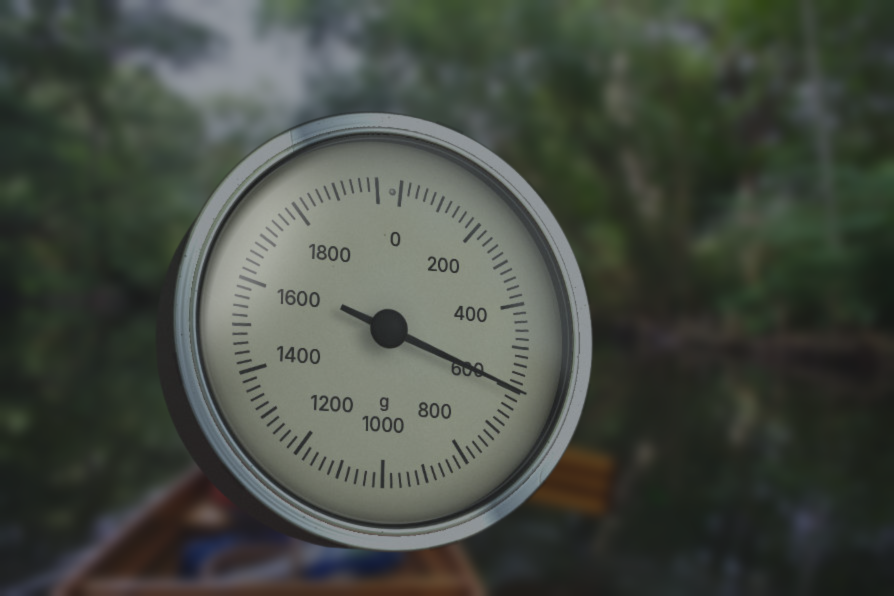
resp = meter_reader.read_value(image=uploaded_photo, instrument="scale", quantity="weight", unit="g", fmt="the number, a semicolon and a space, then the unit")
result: 600; g
